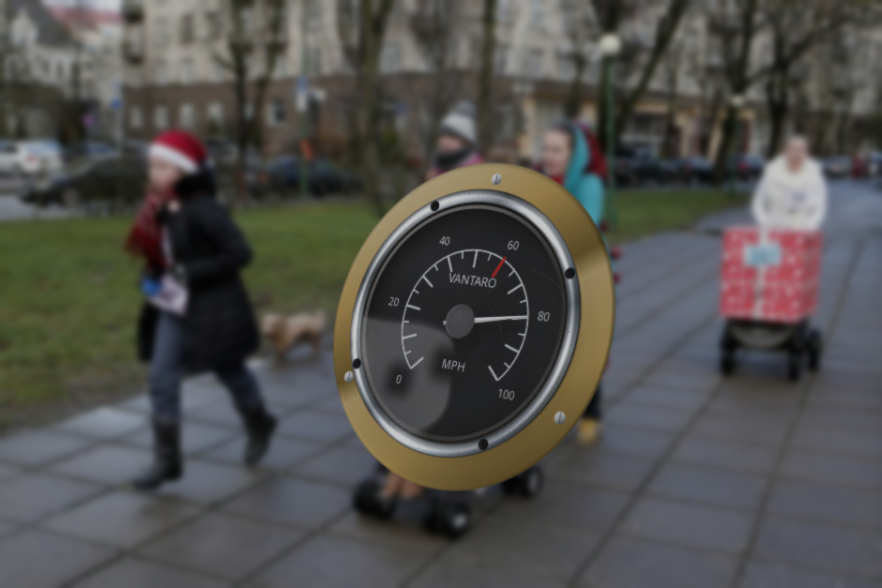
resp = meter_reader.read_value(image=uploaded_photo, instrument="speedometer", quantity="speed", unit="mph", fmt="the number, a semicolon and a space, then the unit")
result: 80; mph
